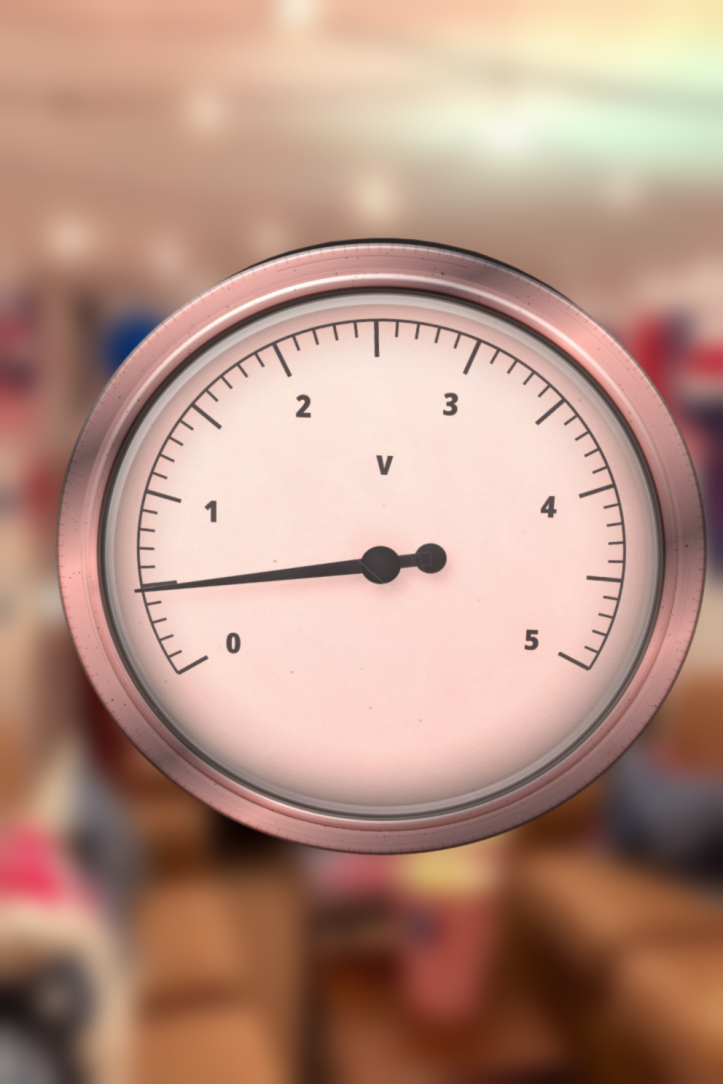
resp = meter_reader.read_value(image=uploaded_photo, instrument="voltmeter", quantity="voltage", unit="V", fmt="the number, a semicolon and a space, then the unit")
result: 0.5; V
